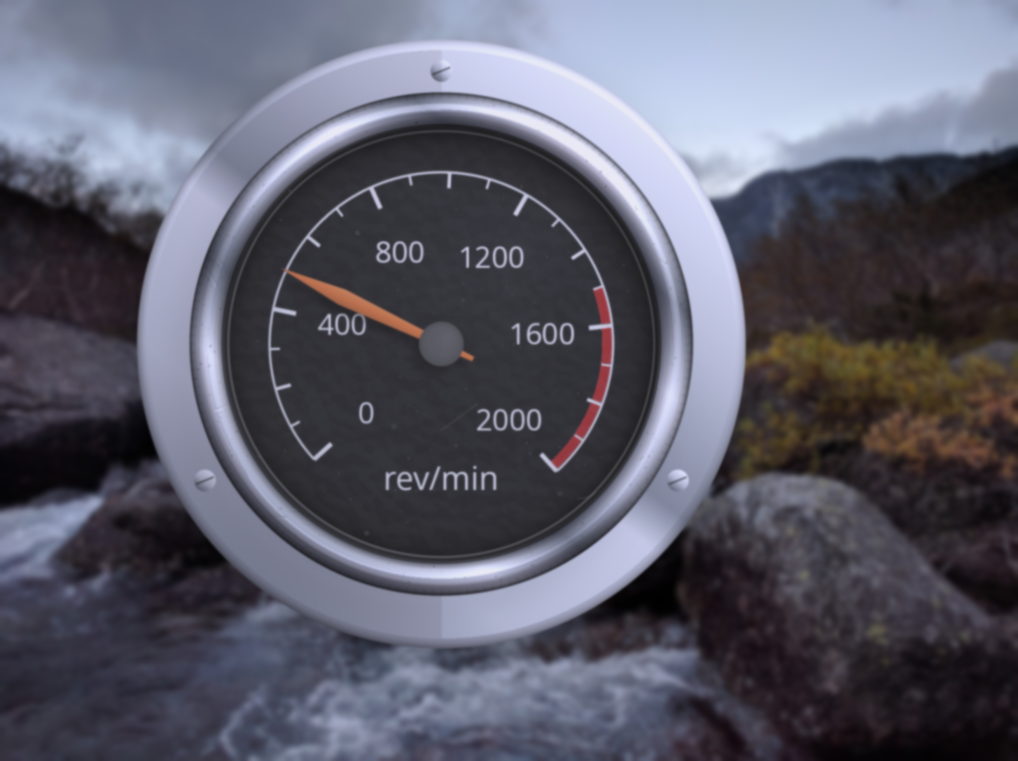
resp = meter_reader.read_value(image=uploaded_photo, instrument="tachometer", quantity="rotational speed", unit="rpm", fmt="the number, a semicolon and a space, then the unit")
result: 500; rpm
